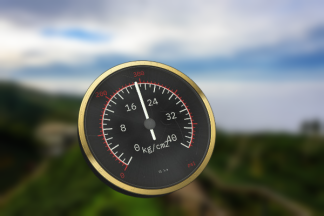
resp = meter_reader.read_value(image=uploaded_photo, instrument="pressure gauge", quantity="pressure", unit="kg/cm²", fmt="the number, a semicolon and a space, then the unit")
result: 20; kg/cm²
